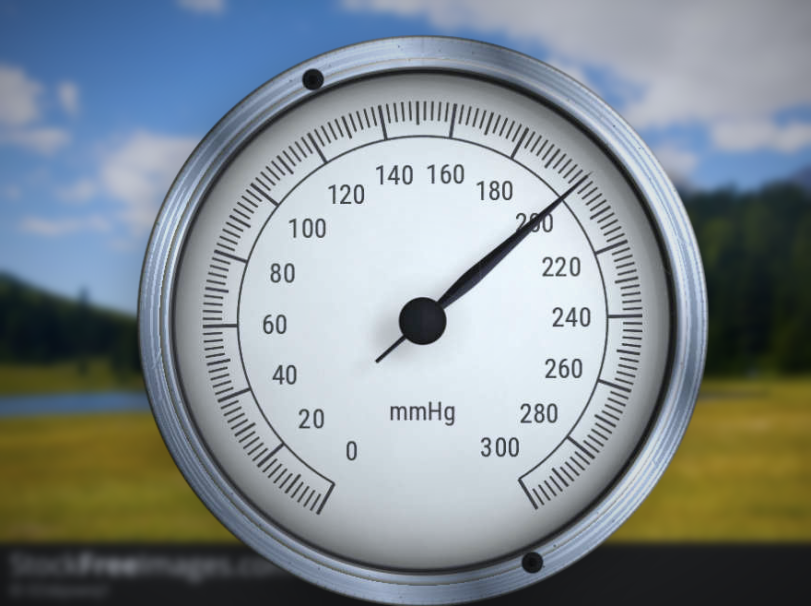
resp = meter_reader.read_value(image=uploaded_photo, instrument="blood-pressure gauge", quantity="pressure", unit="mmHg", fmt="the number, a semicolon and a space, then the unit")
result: 200; mmHg
